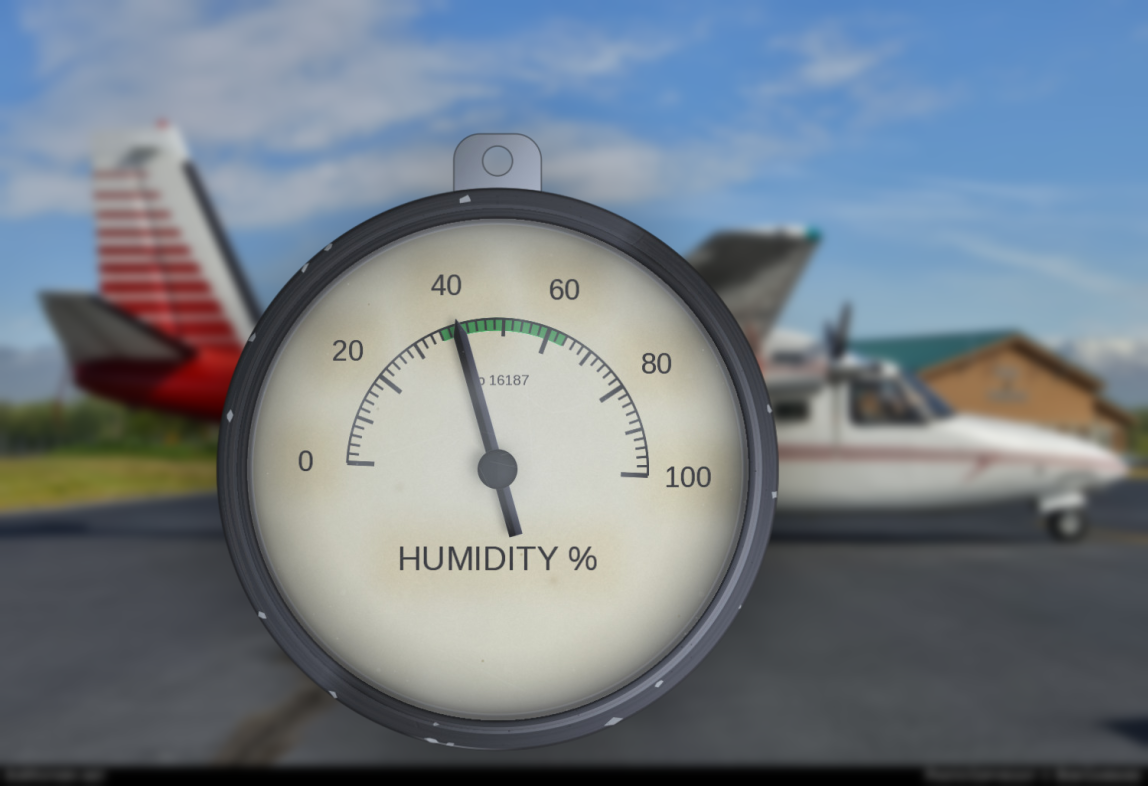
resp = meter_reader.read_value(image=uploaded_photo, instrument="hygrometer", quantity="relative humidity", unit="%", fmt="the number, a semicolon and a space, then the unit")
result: 40; %
